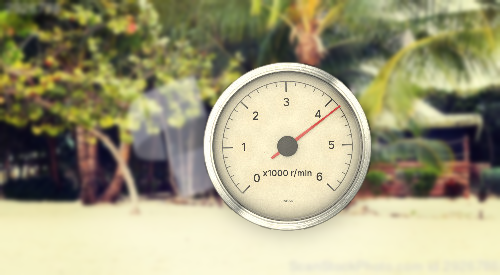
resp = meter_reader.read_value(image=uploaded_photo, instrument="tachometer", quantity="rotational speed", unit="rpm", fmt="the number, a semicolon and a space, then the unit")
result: 4200; rpm
